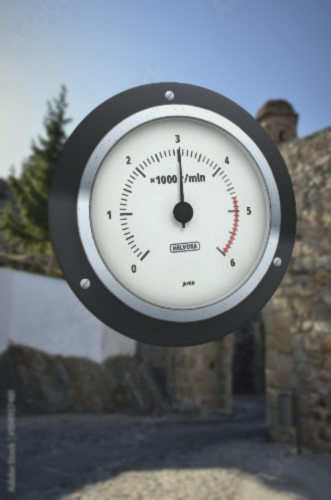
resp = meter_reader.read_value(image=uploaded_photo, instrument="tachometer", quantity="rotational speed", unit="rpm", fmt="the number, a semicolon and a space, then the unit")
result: 3000; rpm
